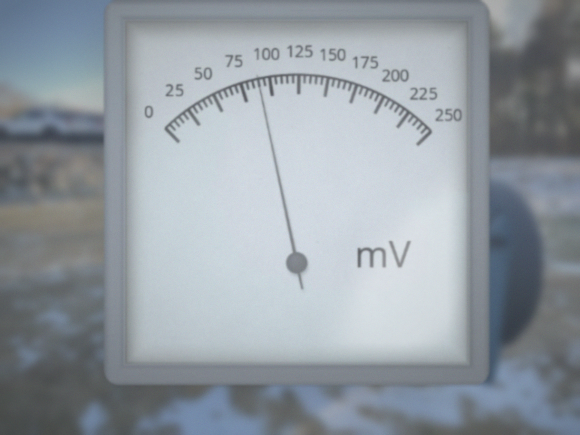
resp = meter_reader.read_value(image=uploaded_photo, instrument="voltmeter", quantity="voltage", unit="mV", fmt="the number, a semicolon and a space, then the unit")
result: 90; mV
